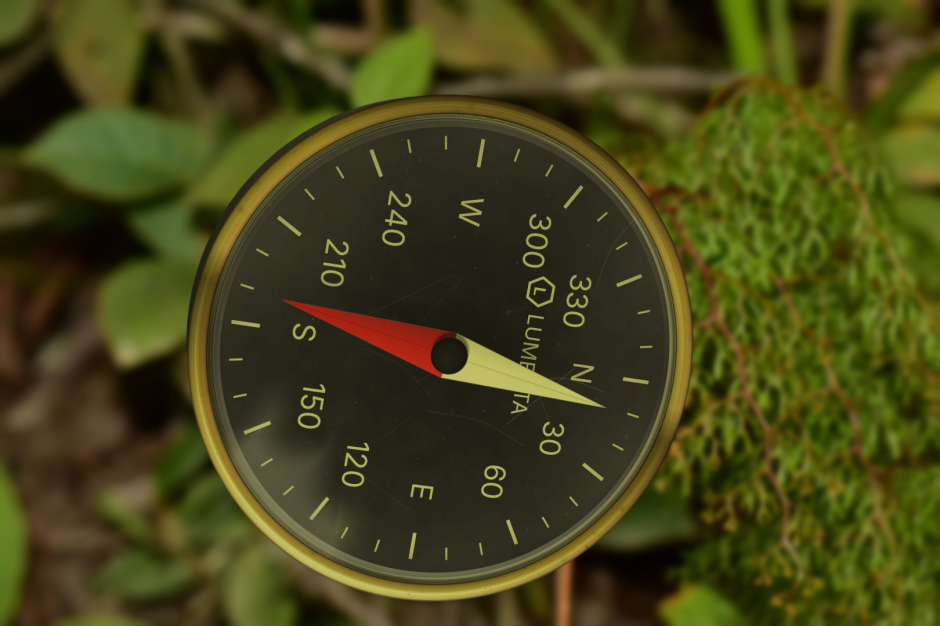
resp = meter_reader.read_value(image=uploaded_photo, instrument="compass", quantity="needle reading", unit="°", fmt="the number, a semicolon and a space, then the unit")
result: 190; °
